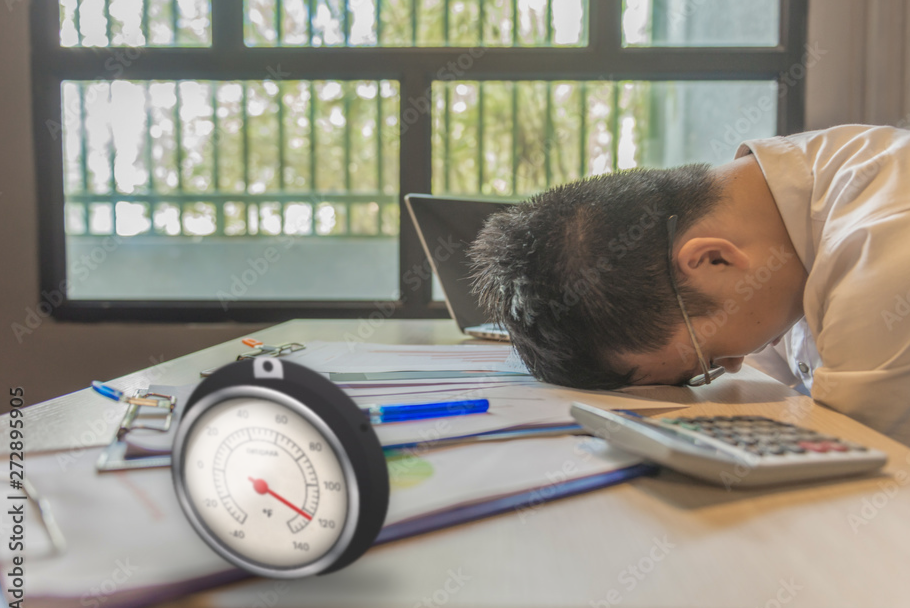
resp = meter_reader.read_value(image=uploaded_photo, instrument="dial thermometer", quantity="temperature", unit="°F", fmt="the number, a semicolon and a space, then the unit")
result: 120; °F
